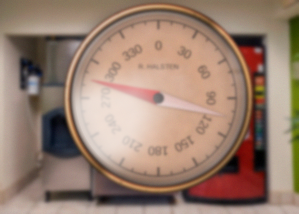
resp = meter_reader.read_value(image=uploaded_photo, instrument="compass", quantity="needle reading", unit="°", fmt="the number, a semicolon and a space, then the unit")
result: 285; °
